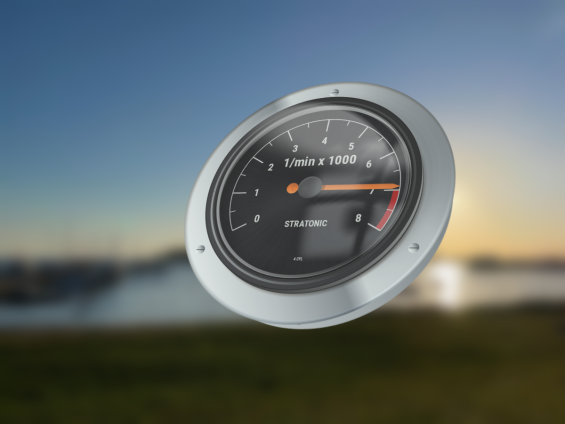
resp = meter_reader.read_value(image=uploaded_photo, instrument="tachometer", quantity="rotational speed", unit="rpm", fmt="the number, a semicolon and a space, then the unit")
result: 7000; rpm
